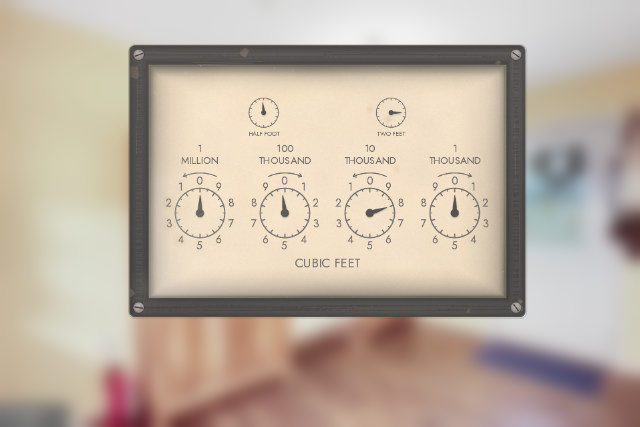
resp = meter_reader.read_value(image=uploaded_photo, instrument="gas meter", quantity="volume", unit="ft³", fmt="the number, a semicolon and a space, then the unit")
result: 998000; ft³
